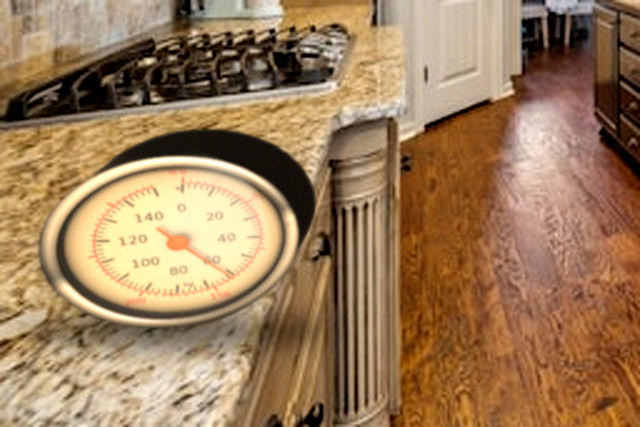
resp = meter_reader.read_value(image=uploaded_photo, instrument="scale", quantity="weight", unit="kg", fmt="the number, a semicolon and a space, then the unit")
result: 60; kg
